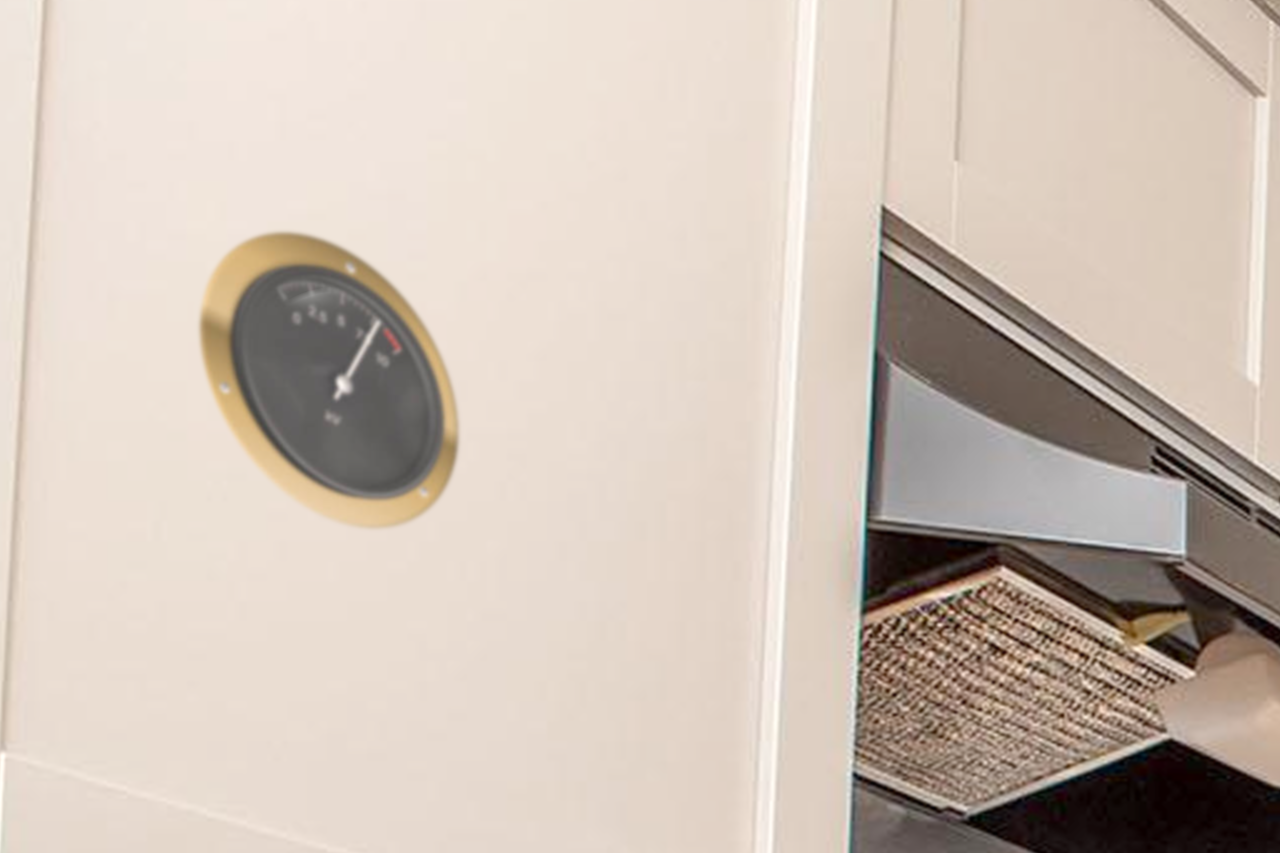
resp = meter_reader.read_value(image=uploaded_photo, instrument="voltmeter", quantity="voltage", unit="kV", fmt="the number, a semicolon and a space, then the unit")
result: 7.5; kV
